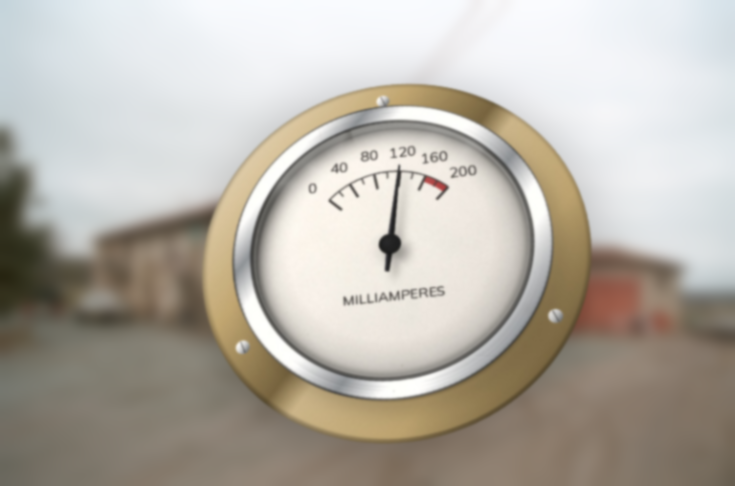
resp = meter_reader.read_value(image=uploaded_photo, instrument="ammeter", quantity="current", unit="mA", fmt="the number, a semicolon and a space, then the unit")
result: 120; mA
